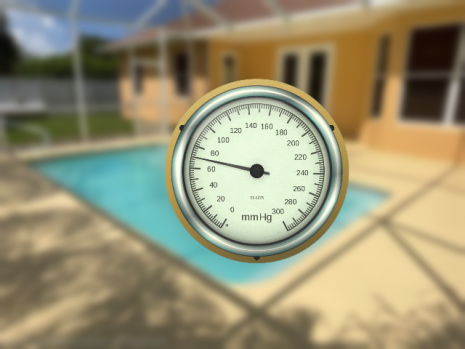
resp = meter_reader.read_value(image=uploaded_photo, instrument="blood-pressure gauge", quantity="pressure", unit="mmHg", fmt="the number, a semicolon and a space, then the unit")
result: 70; mmHg
